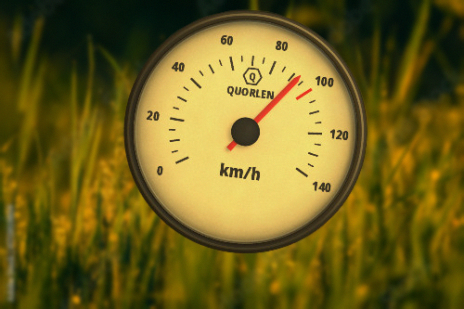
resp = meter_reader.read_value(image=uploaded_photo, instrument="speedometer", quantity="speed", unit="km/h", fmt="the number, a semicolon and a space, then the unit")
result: 92.5; km/h
